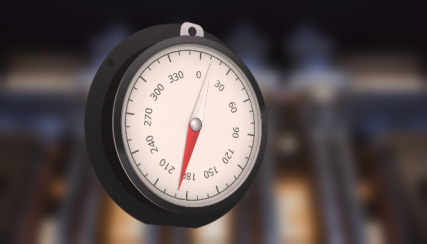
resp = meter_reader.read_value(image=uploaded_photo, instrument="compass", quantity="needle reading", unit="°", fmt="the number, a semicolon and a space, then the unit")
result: 190; °
